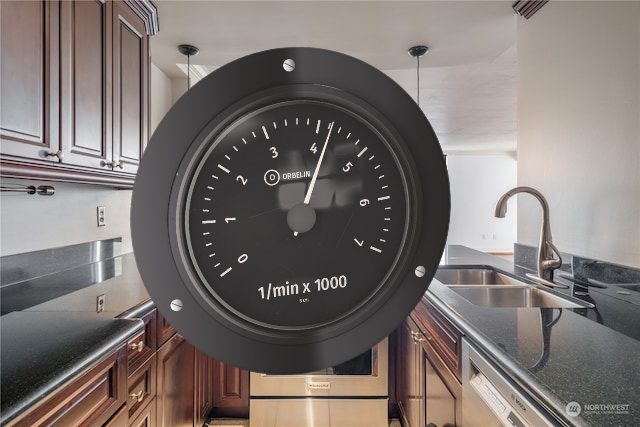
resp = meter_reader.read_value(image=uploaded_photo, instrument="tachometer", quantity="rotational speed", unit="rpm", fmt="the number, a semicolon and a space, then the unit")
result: 4200; rpm
